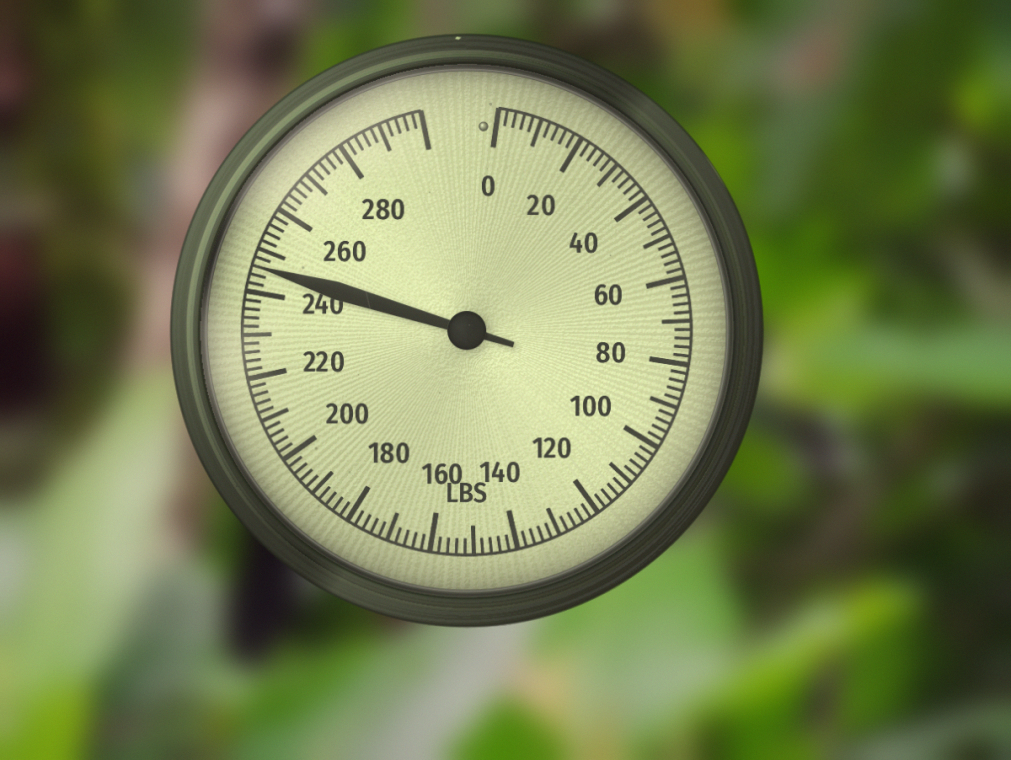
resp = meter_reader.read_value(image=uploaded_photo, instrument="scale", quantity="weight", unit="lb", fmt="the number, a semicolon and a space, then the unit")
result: 246; lb
